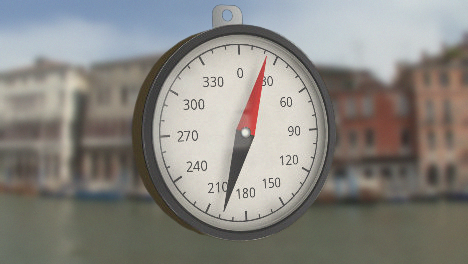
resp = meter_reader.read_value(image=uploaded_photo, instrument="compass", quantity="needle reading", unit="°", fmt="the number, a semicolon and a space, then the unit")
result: 20; °
